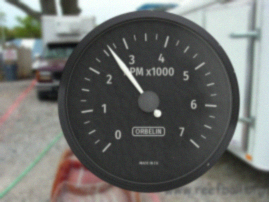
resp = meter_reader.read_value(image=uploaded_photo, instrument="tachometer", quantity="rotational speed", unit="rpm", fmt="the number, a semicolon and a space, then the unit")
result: 2625; rpm
